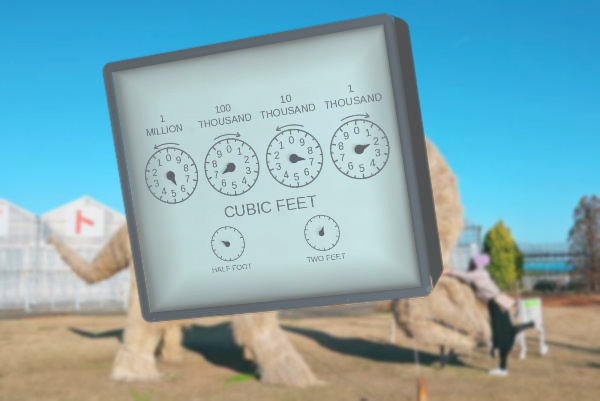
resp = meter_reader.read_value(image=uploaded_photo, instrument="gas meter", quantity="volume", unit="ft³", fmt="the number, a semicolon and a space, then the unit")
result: 567200; ft³
